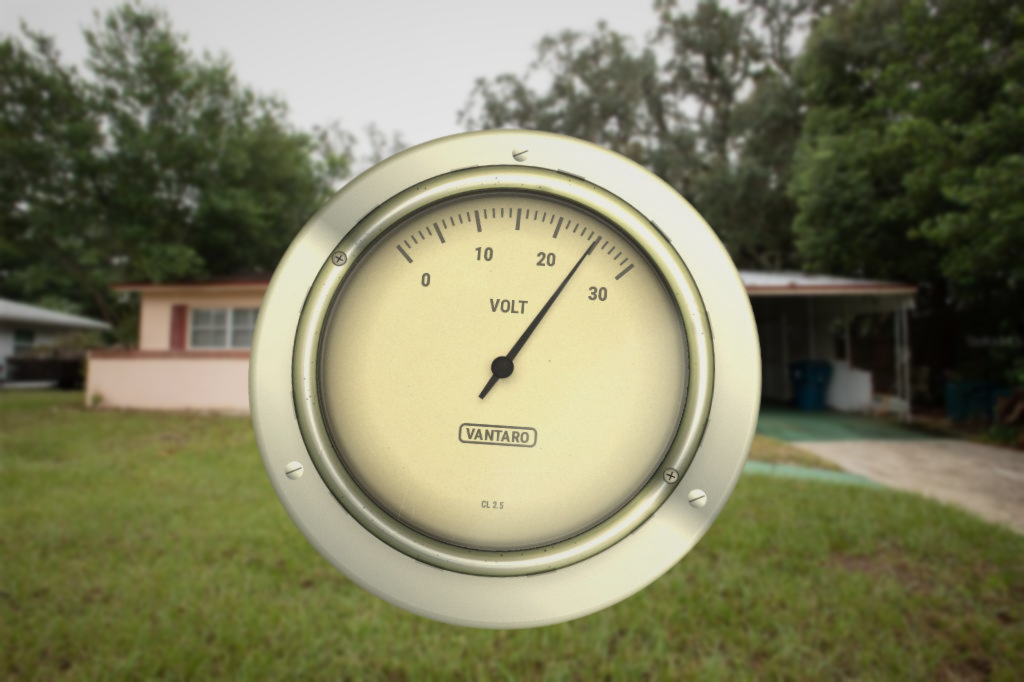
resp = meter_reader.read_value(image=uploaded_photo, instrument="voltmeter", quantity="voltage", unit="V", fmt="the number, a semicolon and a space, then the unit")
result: 25; V
